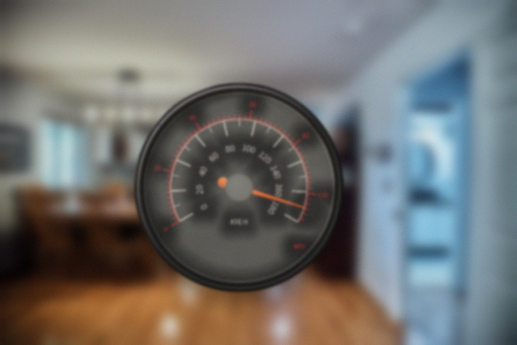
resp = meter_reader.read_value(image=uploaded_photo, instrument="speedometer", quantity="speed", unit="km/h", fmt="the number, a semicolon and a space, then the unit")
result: 170; km/h
